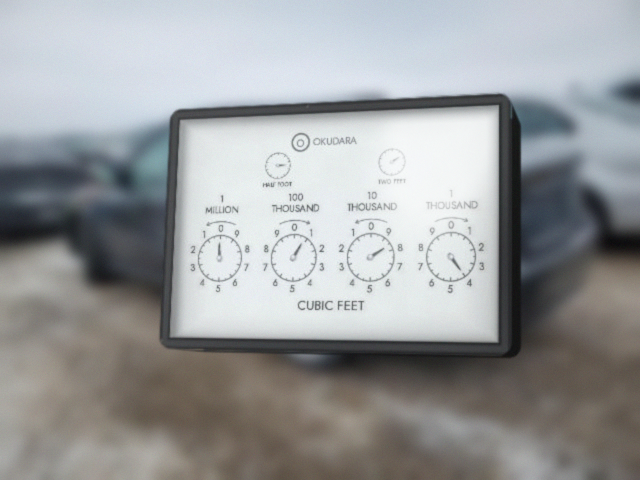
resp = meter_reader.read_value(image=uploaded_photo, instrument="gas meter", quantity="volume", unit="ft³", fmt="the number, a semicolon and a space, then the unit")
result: 8400; ft³
